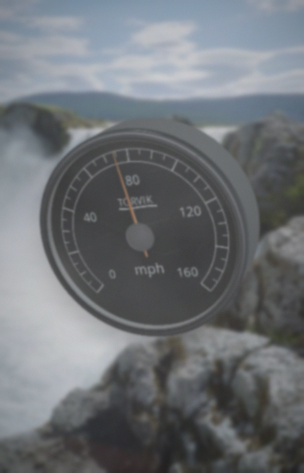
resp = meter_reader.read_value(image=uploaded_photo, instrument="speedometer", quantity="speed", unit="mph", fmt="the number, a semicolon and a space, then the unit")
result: 75; mph
